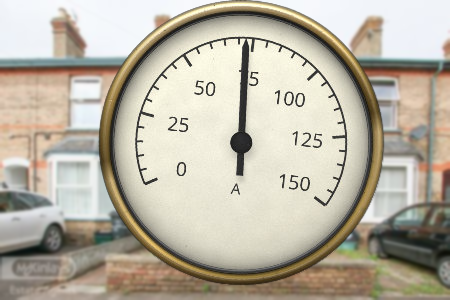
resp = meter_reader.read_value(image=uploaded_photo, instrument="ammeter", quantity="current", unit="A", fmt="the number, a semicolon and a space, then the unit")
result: 72.5; A
